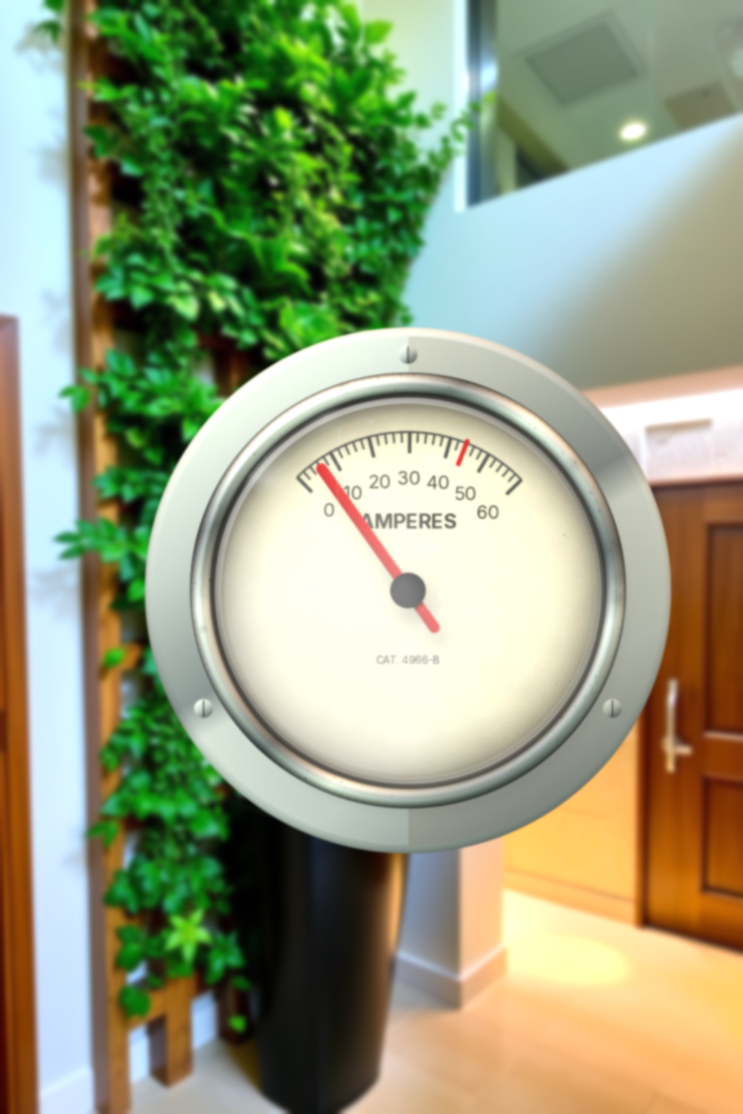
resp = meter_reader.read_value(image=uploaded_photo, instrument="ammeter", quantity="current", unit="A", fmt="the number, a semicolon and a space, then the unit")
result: 6; A
